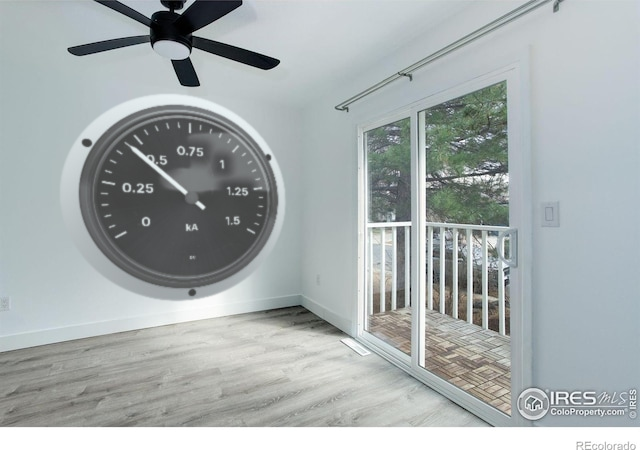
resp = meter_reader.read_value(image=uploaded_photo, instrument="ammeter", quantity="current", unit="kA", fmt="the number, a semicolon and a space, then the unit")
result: 0.45; kA
